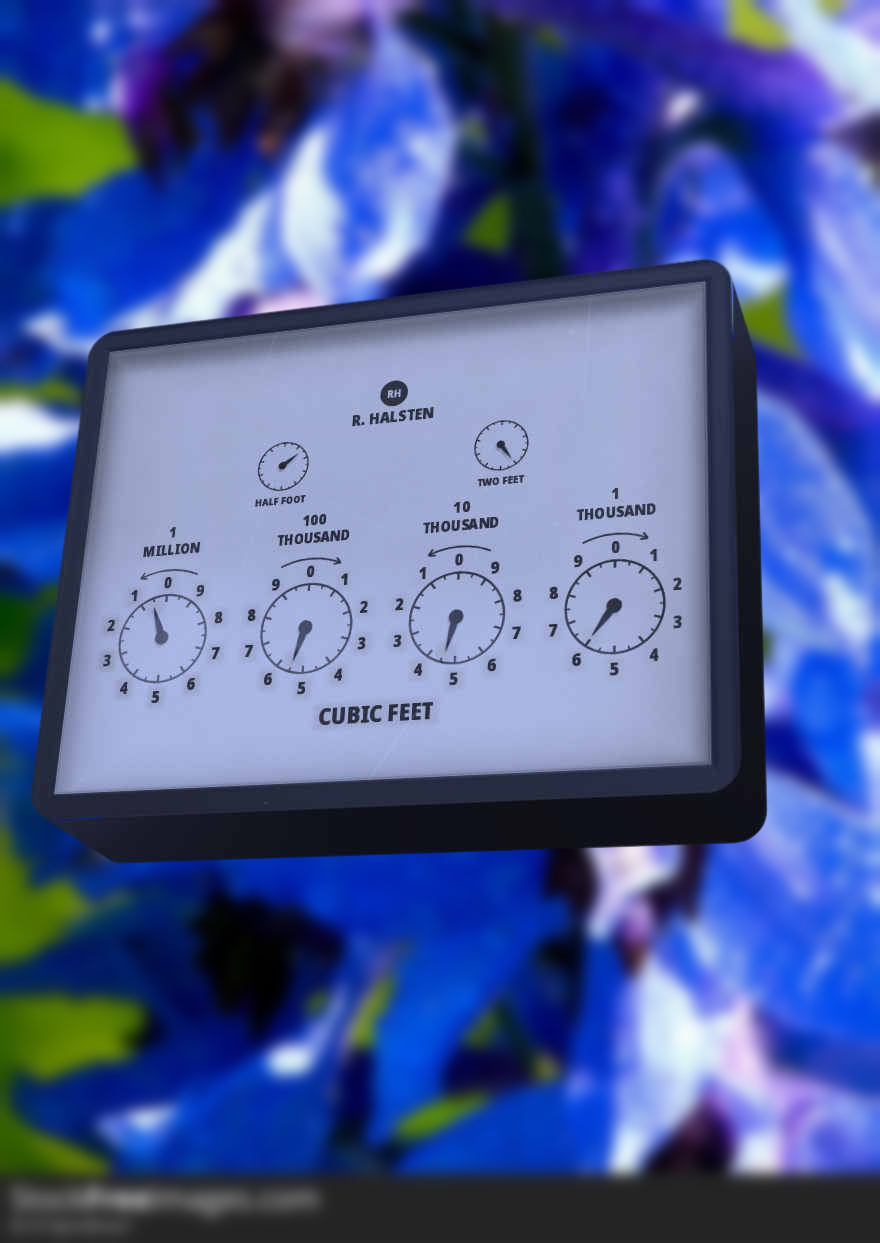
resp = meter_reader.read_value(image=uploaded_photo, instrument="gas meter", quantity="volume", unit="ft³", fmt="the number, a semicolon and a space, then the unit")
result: 54600; ft³
